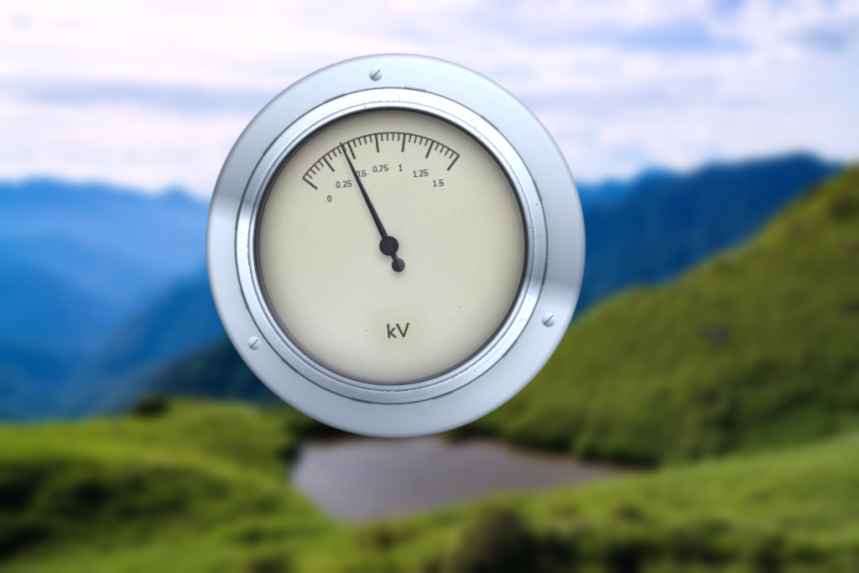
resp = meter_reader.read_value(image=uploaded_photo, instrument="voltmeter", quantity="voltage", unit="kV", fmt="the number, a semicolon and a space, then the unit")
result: 0.45; kV
